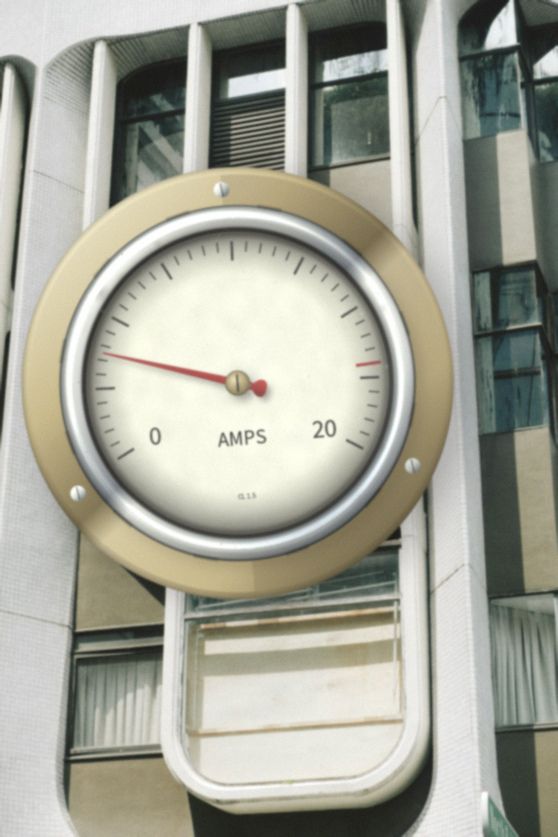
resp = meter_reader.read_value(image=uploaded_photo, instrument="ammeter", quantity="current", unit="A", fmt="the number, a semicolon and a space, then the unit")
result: 3.75; A
